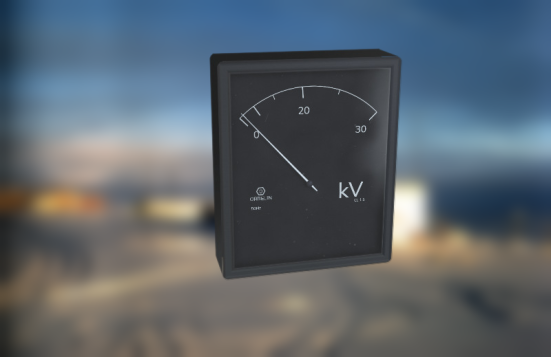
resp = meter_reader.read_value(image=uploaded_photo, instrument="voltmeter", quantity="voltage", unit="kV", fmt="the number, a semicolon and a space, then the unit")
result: 5; kV
